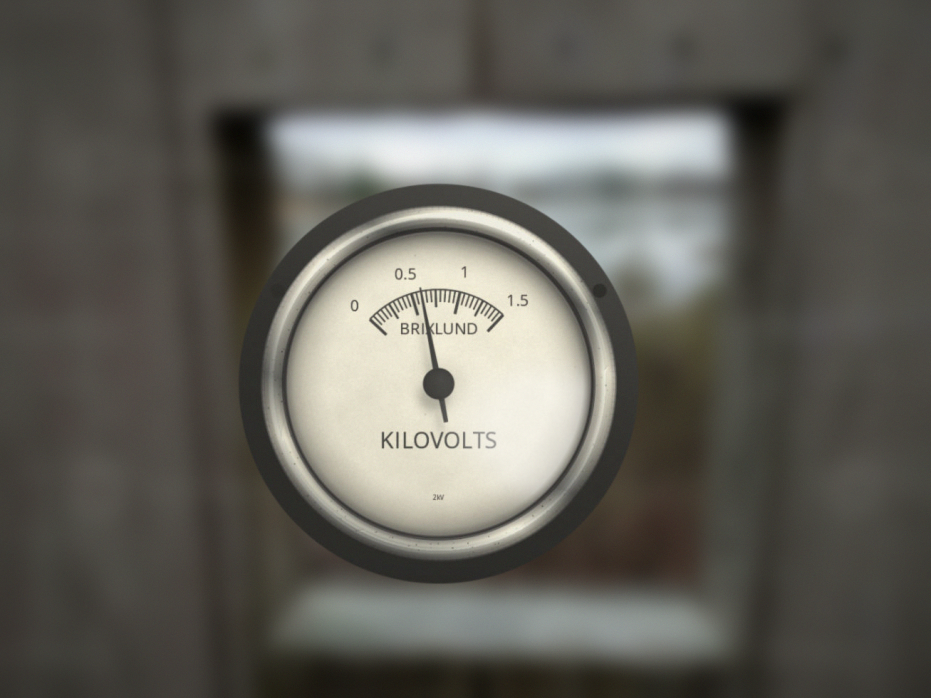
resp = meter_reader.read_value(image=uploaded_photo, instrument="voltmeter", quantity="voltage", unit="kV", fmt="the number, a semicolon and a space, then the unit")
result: 0.6; kV
